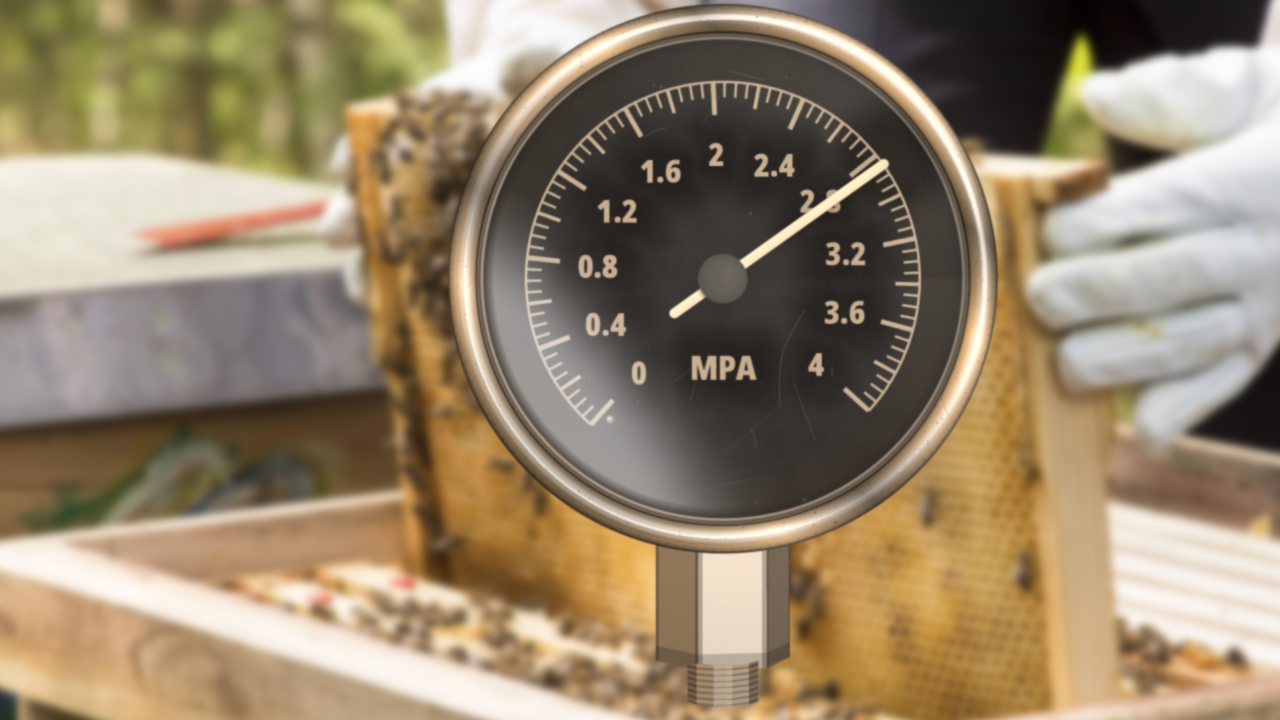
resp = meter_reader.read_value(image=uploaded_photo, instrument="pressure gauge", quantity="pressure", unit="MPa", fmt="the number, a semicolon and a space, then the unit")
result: 2.85; MPa
